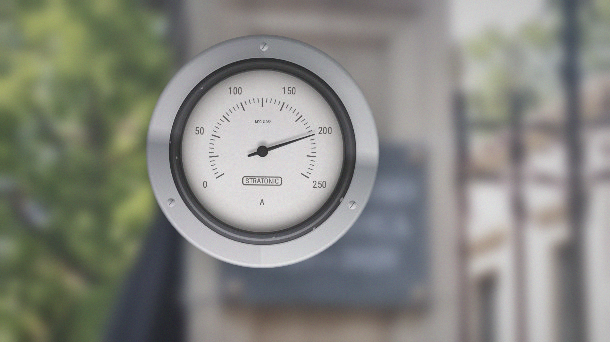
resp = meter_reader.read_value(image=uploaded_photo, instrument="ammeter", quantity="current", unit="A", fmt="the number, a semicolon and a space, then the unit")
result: 200; A
